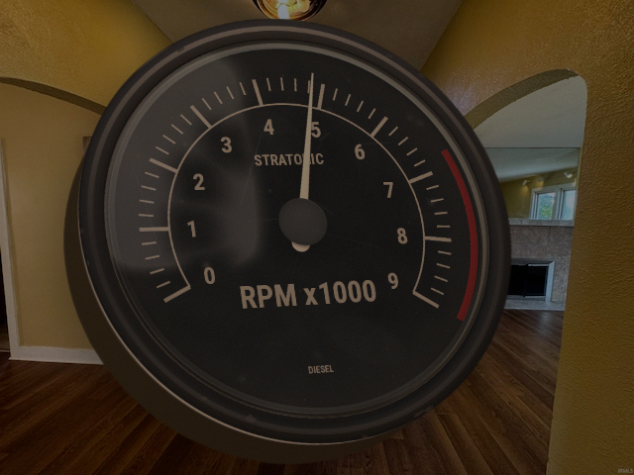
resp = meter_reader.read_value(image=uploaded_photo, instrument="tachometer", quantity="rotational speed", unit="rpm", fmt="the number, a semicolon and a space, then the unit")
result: 4800; rpm
